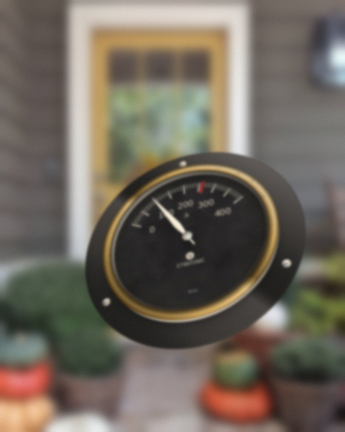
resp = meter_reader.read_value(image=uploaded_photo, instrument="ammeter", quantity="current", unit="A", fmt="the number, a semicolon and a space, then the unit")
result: 100; A
